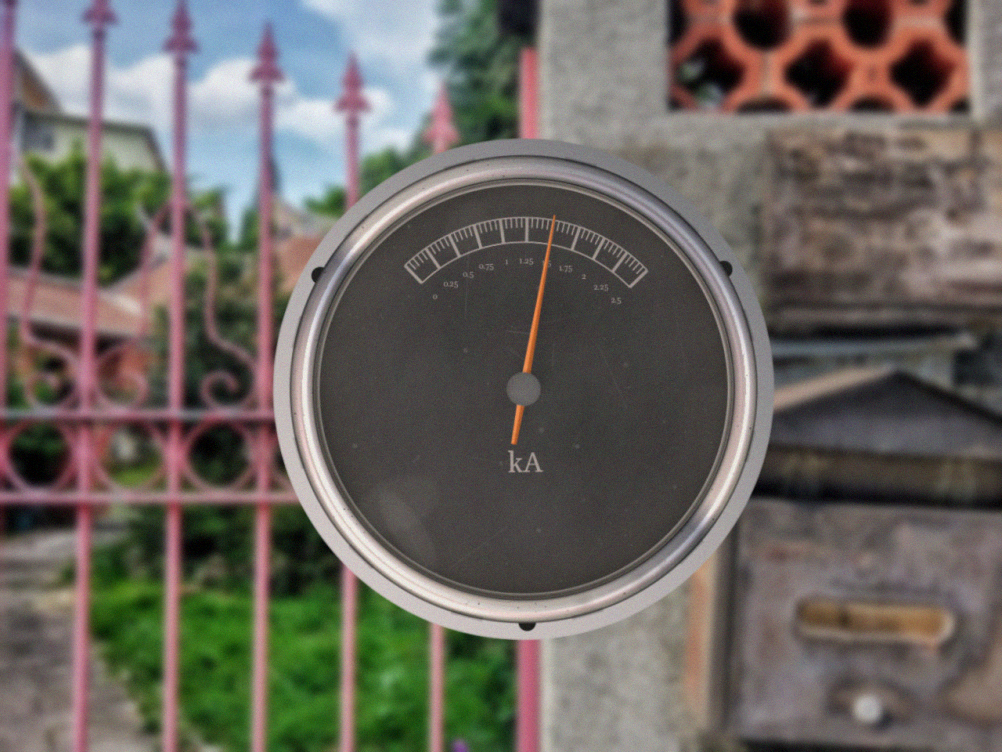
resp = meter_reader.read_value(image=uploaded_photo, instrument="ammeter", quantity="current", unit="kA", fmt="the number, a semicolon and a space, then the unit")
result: 1.5; kA
